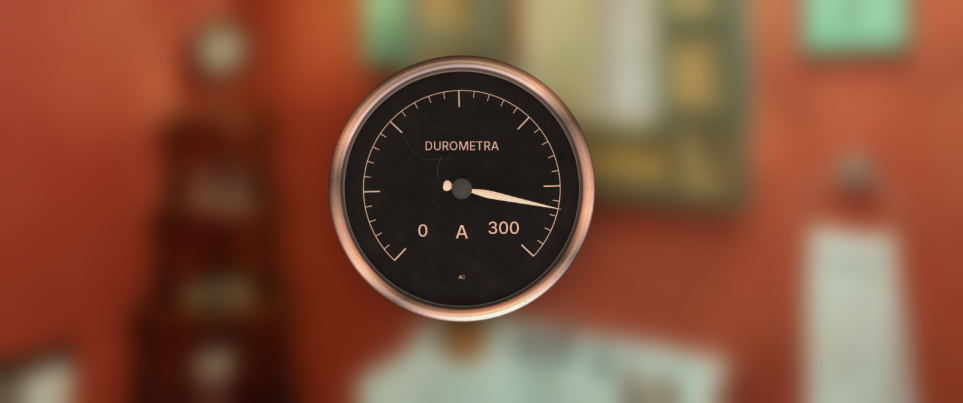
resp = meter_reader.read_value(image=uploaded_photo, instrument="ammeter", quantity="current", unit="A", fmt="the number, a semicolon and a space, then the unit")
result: 265; A
